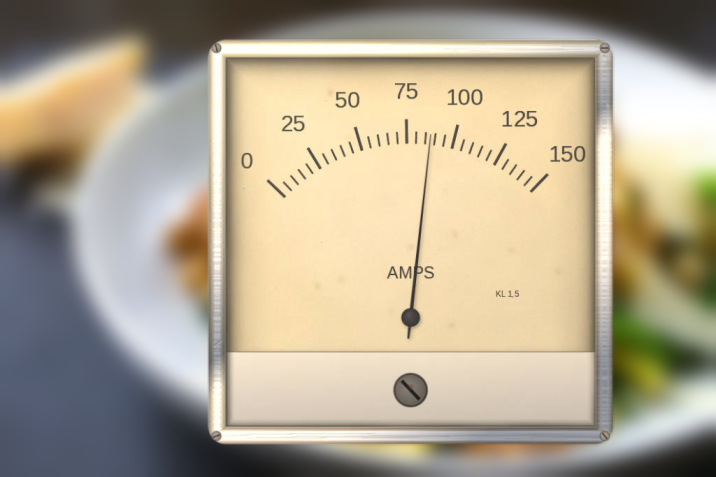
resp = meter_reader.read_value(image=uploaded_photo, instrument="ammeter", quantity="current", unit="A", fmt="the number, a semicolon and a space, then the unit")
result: 87.5; A
